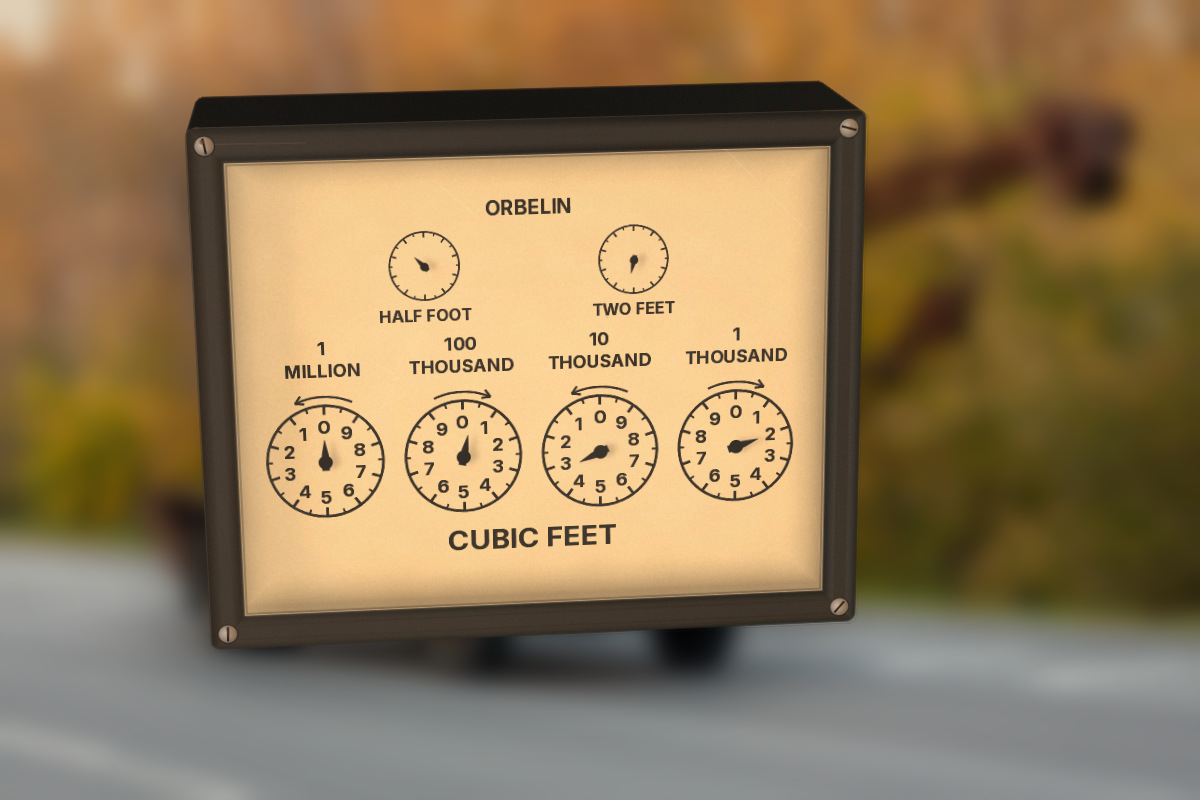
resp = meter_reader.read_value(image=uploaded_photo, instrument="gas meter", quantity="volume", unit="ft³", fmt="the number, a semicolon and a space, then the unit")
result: 3200; ft³
